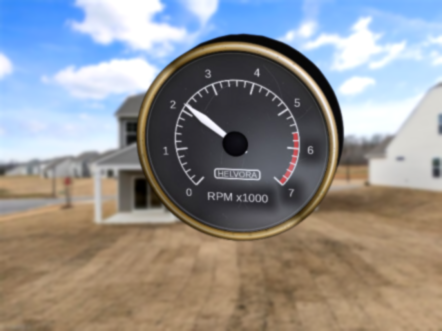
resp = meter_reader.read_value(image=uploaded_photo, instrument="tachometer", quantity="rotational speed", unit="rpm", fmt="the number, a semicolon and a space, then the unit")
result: 2200; rpm
